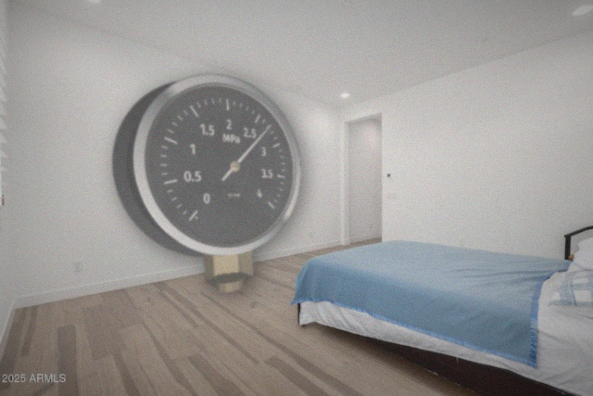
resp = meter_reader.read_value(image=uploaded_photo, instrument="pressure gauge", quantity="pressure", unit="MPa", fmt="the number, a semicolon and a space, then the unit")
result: 2.7; MPa
